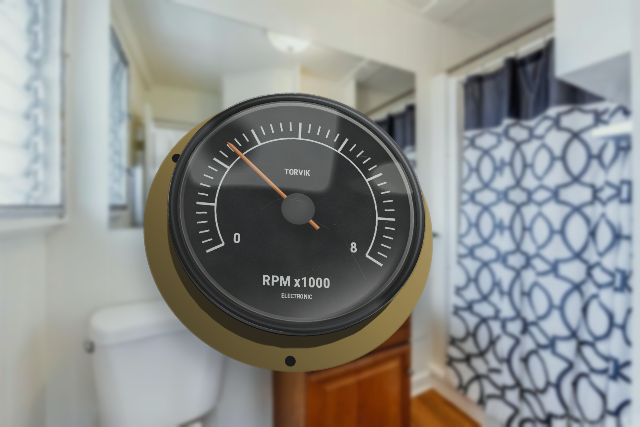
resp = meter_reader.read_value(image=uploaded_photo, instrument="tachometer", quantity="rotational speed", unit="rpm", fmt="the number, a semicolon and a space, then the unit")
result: 2400; rpm
